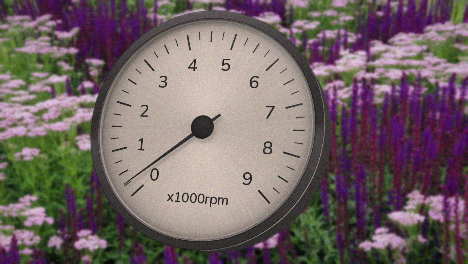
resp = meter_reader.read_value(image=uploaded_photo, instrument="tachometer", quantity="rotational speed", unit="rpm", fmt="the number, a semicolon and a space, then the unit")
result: 250; rpm
